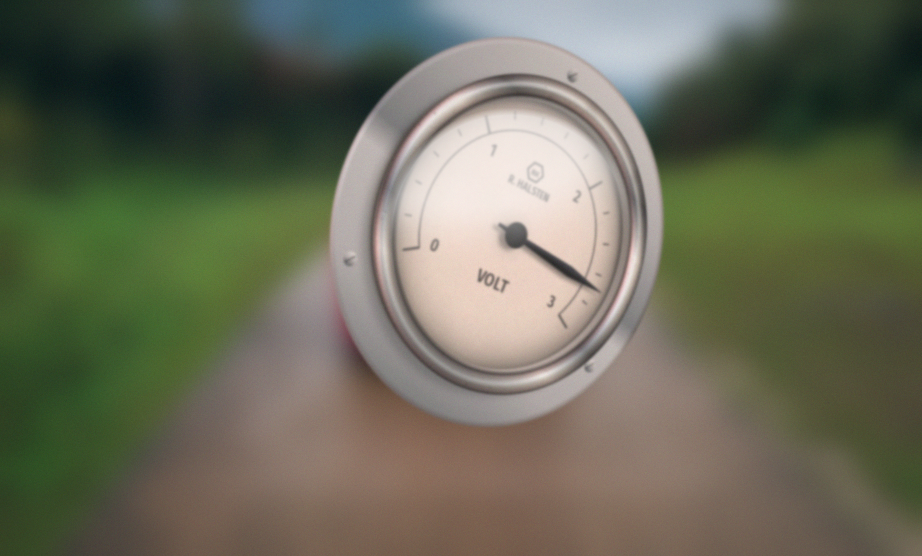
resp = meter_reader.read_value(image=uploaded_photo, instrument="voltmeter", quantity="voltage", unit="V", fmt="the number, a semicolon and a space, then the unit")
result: 2.7; V
